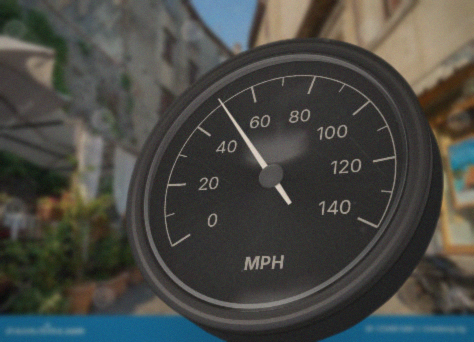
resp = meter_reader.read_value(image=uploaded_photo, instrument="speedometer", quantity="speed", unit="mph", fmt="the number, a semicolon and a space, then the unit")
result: 50; mph
